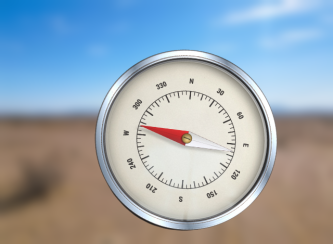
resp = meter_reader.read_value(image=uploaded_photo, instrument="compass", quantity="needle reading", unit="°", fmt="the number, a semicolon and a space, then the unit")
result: 280; °
